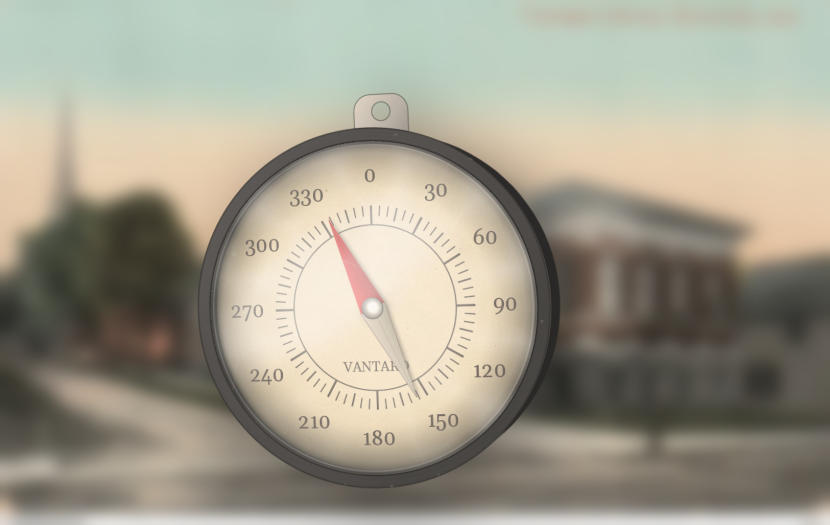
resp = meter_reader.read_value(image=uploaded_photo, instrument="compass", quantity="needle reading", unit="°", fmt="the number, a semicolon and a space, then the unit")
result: 335; °
